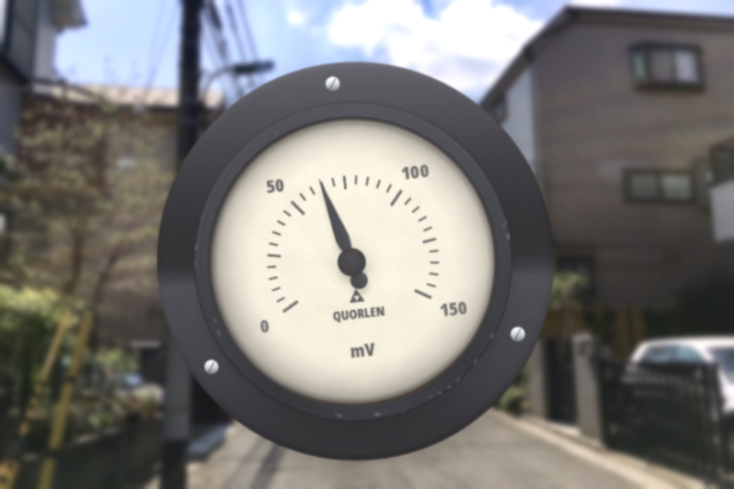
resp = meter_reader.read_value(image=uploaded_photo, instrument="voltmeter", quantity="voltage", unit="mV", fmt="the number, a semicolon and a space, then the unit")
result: 65; mV
